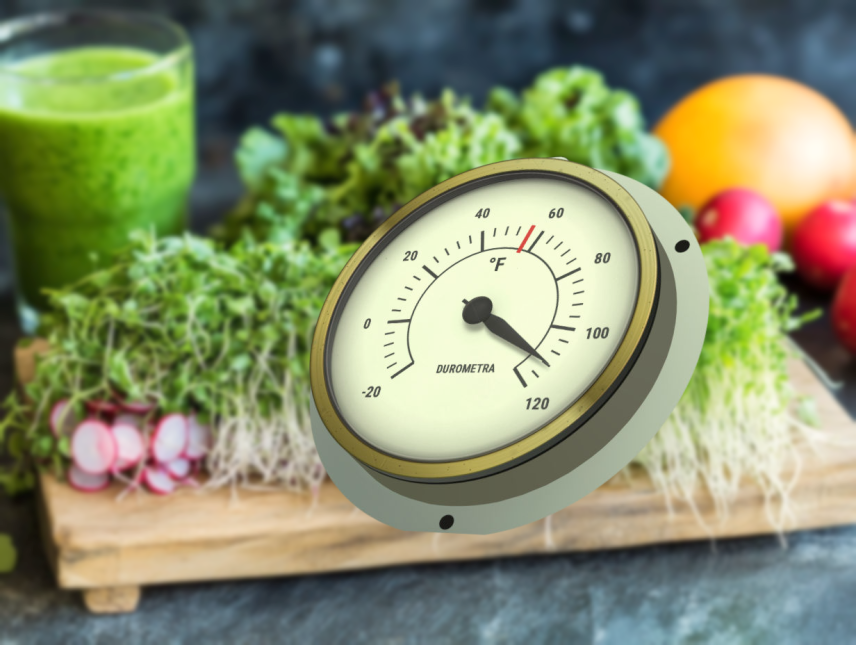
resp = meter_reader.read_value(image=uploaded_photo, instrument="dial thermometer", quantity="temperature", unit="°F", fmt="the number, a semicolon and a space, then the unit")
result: 112; °F
